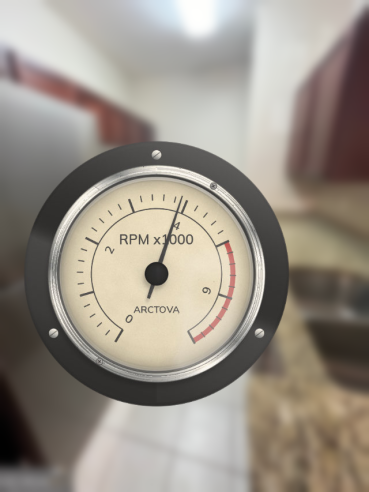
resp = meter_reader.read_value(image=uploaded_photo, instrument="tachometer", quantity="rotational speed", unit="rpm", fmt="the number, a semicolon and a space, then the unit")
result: 3900; rpm
